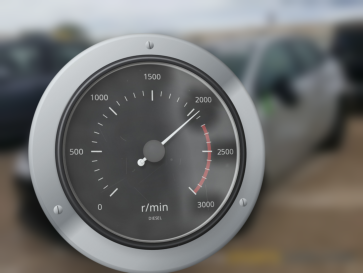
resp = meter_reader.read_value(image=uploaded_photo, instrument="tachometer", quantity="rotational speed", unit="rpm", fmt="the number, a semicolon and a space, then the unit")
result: 2050; rpm
